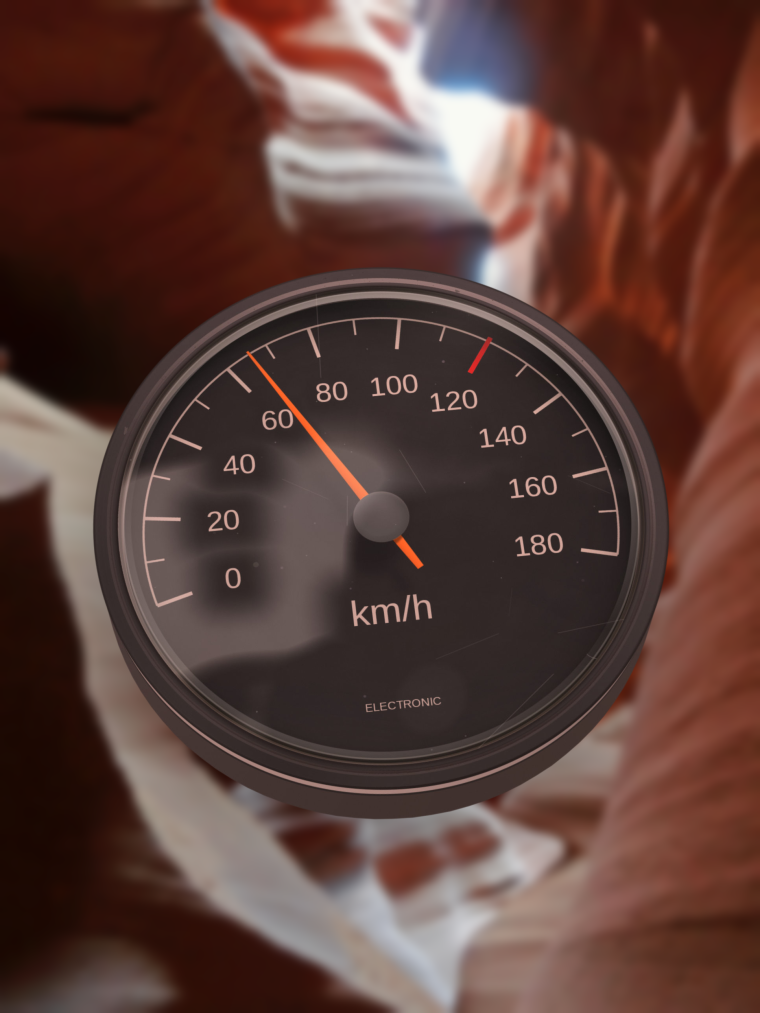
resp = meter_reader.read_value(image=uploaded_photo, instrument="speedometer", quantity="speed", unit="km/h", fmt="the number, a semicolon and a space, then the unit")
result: 65; km/h
